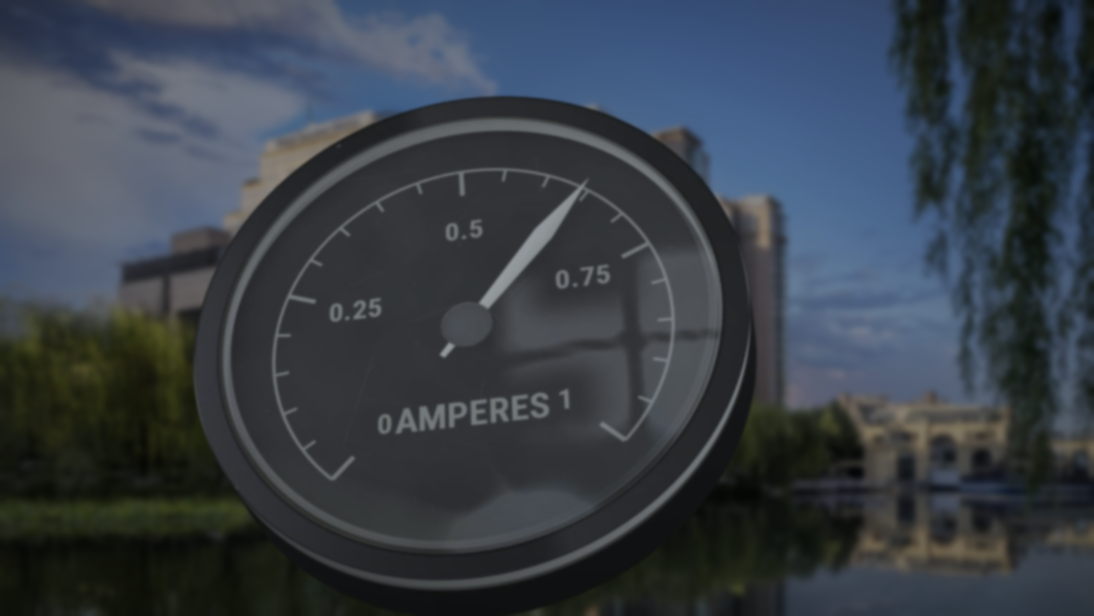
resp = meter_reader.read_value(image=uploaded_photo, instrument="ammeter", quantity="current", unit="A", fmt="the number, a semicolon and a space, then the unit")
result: 0.65; A
